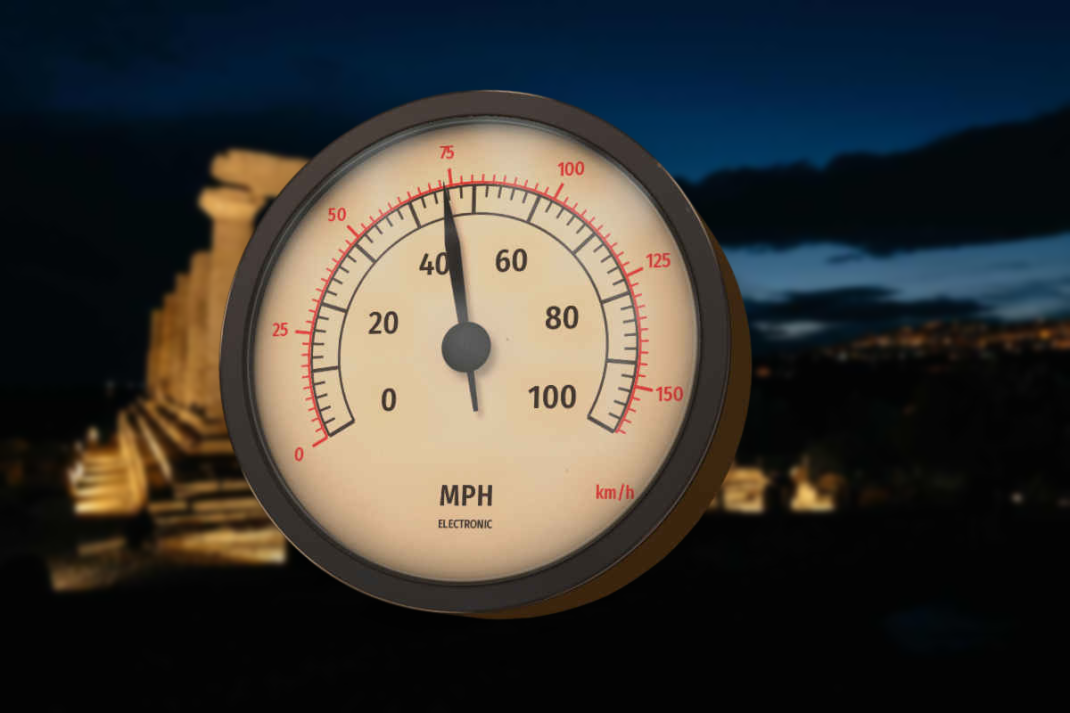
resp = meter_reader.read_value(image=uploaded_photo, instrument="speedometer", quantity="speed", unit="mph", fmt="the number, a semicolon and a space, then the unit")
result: 46; mph
